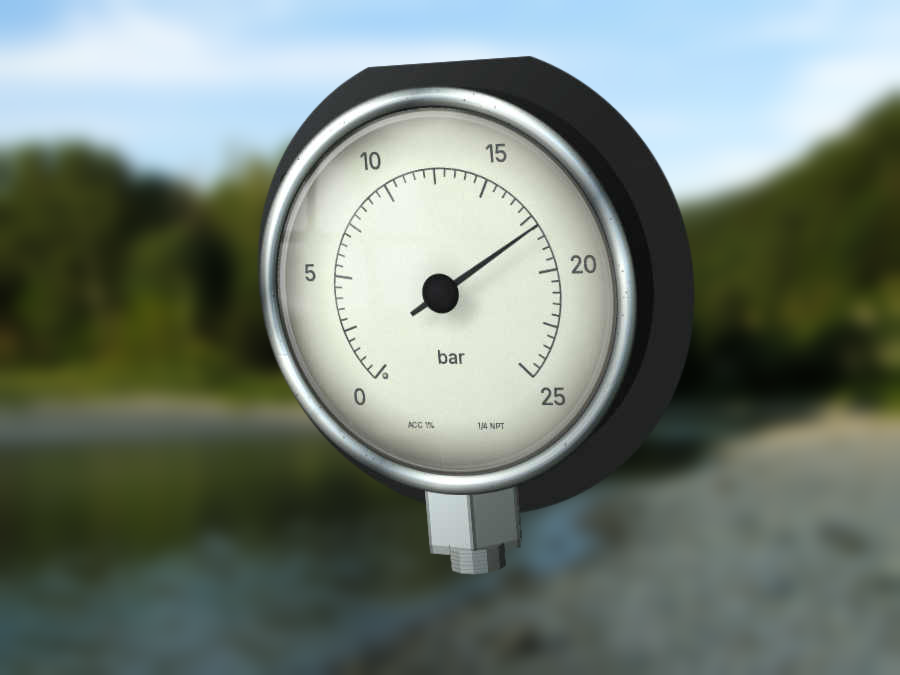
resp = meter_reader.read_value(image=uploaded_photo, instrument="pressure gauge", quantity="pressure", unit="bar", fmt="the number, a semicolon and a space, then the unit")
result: 18; bar
